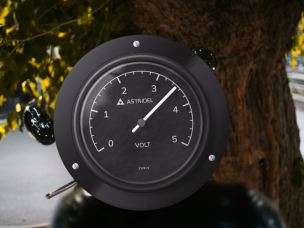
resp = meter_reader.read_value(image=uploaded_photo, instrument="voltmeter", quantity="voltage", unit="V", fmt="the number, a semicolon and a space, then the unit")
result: 3.5; V
